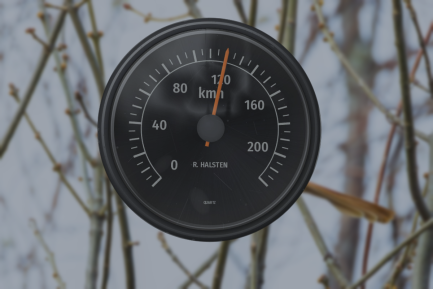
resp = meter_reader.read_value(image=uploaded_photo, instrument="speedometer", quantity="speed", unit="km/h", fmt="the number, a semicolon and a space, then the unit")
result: 120; km/h
